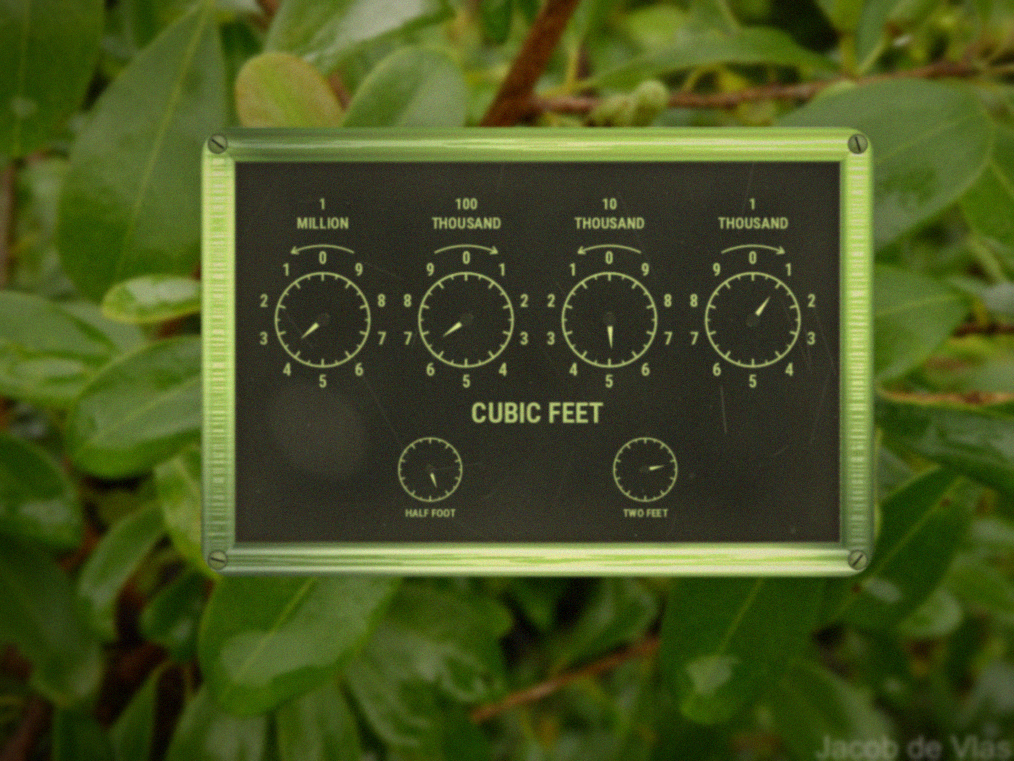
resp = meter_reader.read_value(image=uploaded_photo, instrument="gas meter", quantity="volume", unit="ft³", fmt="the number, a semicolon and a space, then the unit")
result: 365100; ft³
